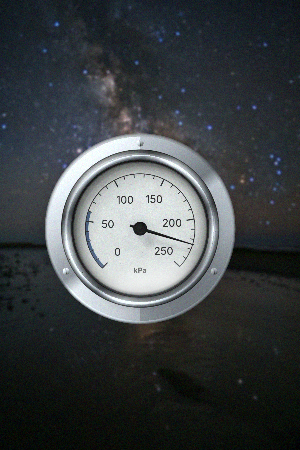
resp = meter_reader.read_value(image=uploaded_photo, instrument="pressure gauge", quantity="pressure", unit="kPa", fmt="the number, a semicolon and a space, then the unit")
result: 225; kPa
